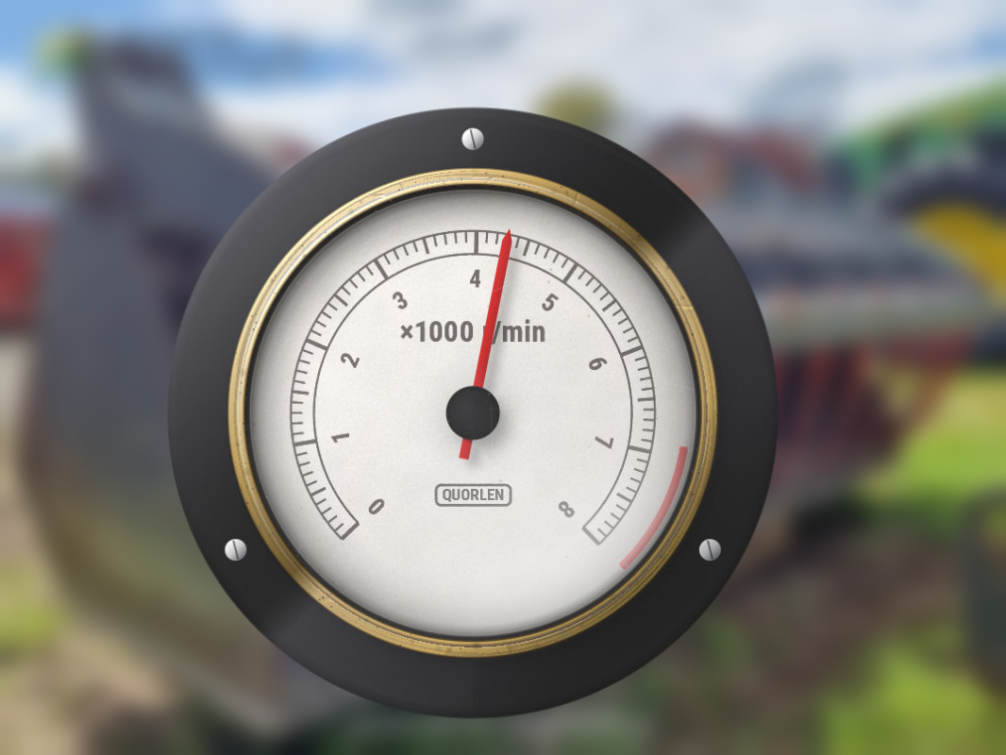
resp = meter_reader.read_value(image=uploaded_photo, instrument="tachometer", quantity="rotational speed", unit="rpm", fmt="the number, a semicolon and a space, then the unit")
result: 4300; rpm
